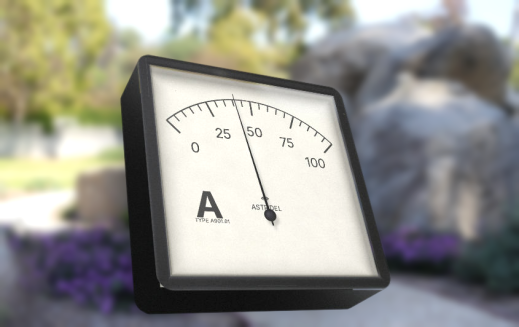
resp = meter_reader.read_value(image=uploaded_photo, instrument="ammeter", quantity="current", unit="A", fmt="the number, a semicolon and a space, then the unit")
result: 40; A
